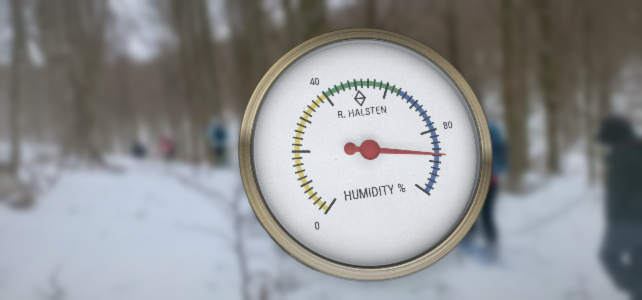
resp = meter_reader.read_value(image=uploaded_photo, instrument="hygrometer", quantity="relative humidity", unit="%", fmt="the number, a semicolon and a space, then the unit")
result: 88; %
